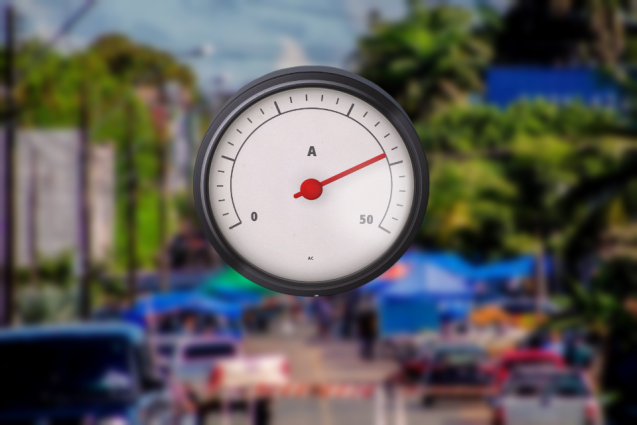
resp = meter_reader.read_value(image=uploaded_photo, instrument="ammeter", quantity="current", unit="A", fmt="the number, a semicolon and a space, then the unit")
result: 38; A
